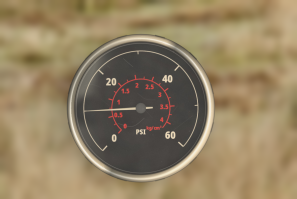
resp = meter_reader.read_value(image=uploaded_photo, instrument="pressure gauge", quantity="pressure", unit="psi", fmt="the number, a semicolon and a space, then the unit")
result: 10; psi
